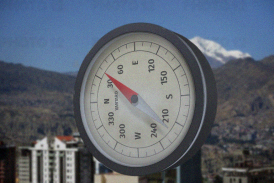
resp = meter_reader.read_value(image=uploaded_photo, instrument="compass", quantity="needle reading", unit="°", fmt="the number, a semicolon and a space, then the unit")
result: 40; °
